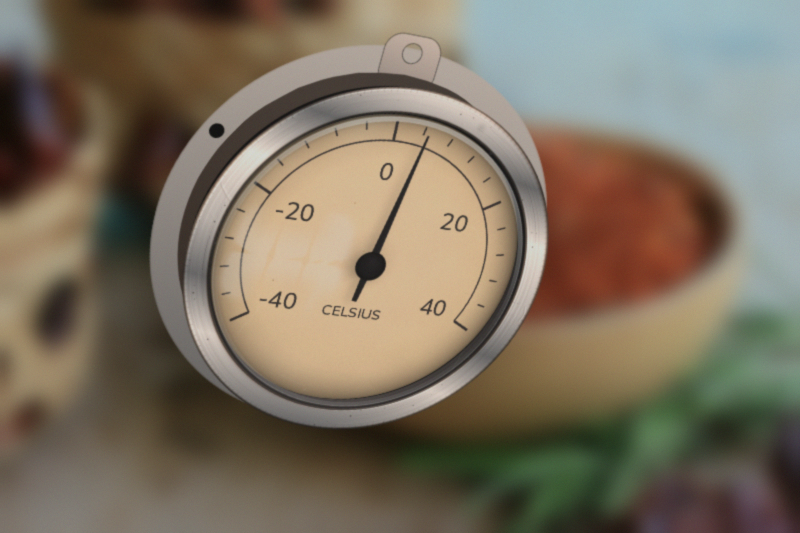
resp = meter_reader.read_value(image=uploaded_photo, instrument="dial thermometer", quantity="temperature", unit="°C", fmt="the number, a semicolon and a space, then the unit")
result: 4; °C
